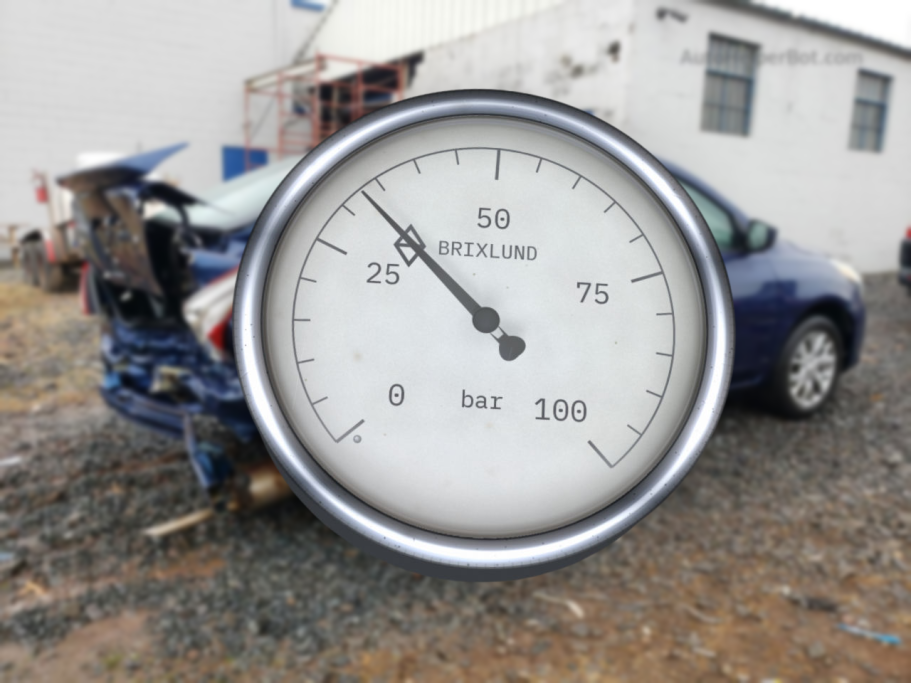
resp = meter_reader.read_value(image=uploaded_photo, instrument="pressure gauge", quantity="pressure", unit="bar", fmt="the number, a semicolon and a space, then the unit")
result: 32.5; bar
